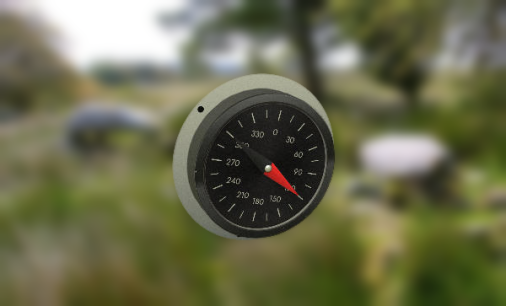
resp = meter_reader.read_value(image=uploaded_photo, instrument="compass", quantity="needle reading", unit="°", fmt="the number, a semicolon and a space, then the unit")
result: 120; °
